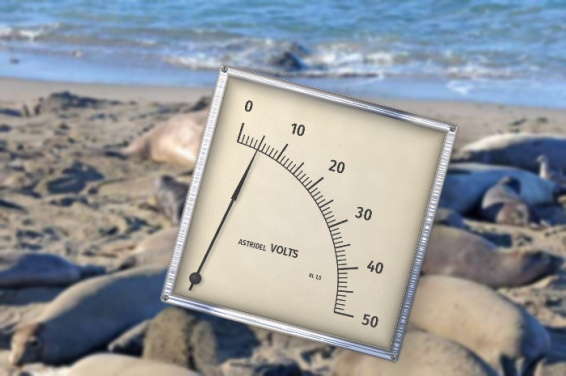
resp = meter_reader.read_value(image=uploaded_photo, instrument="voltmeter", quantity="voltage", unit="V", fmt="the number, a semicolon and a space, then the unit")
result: 5; V
